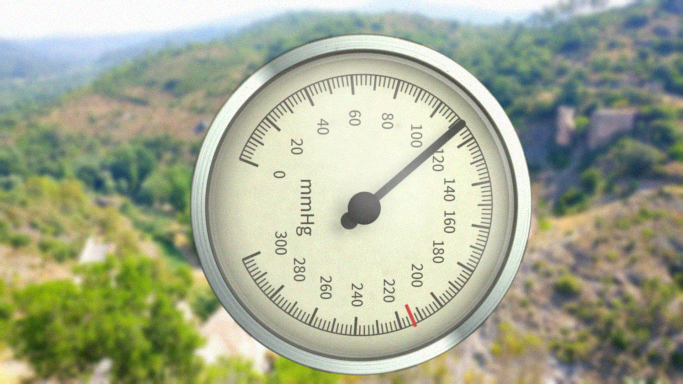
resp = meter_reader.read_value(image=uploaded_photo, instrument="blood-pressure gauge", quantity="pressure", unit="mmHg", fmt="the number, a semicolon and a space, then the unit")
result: 112; mmHg
